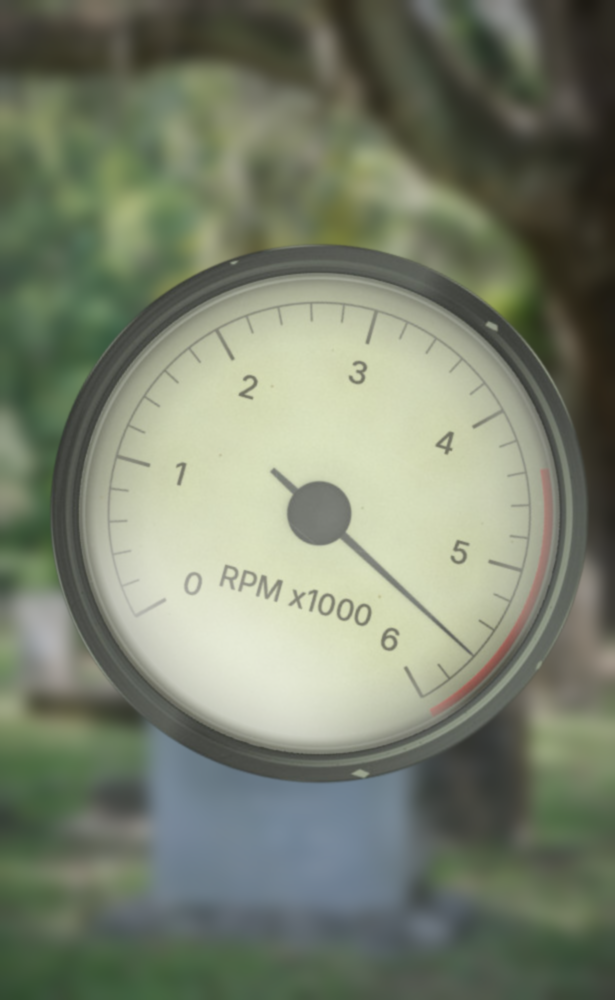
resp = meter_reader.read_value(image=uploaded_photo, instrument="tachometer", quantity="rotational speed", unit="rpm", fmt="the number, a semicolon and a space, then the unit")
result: 5600; rpm
